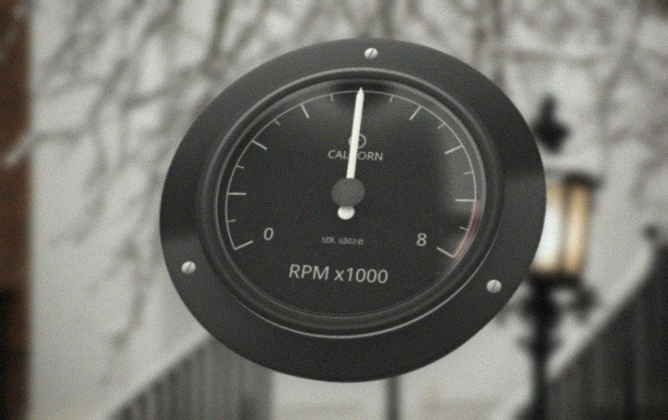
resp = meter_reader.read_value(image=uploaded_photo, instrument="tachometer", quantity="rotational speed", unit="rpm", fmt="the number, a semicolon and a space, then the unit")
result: 4000; rpm
